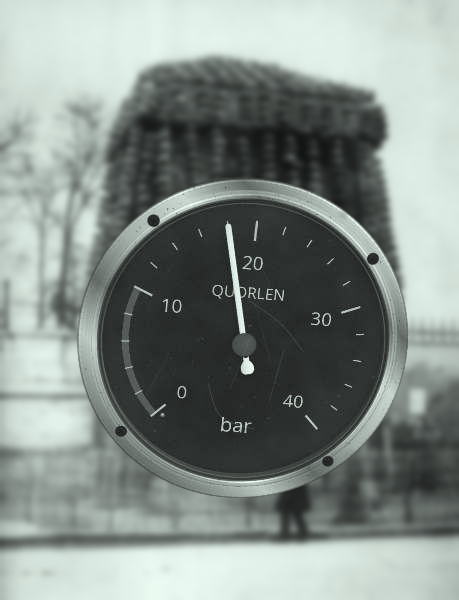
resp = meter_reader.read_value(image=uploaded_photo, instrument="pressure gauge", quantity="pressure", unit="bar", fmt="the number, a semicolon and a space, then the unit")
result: 18; bar
